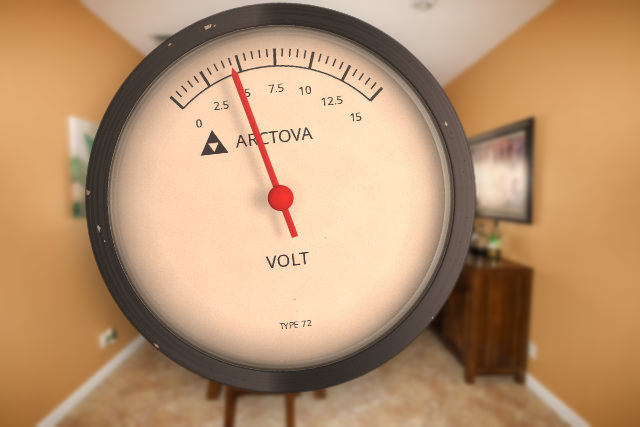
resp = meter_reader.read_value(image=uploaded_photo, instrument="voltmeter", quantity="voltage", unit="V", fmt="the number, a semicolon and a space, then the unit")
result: 4.5; V
